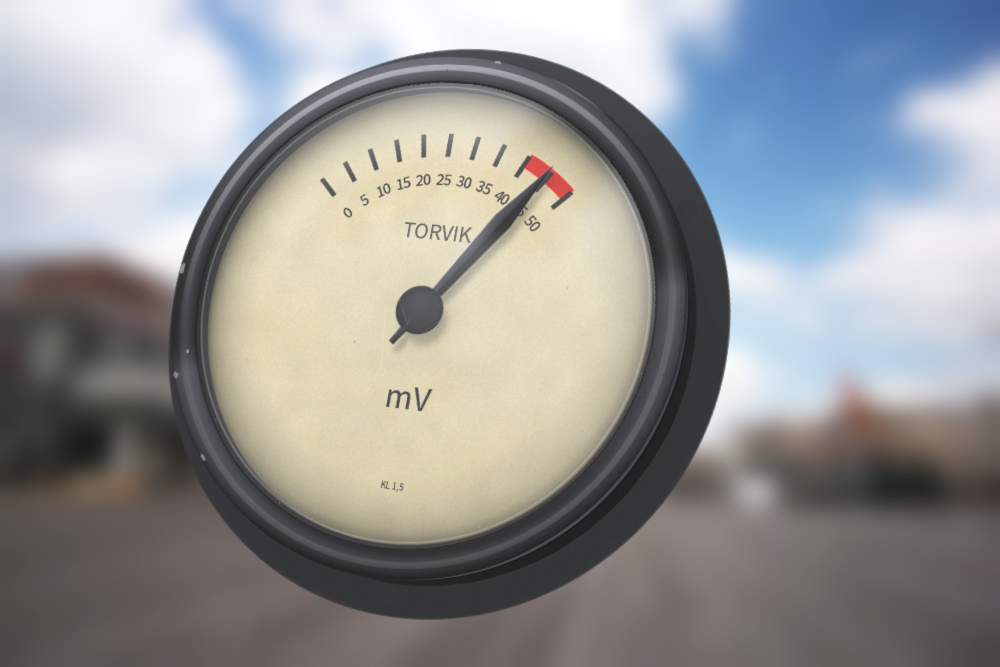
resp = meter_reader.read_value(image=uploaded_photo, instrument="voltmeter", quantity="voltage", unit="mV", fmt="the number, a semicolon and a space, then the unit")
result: 45; mV
